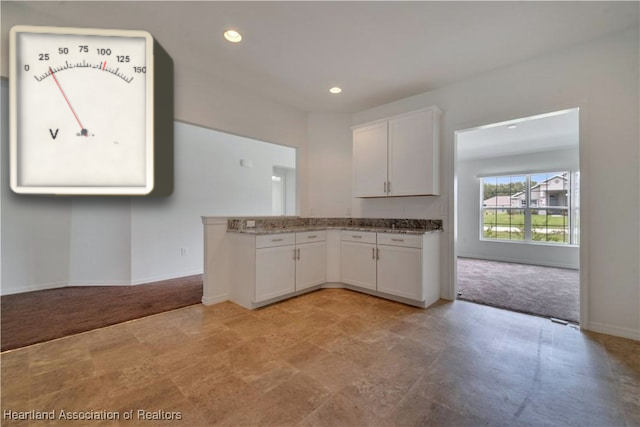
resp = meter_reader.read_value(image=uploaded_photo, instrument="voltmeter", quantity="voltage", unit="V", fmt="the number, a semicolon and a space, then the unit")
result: 25; V
